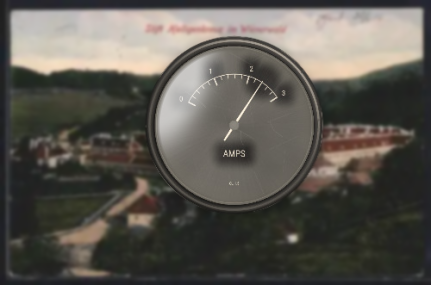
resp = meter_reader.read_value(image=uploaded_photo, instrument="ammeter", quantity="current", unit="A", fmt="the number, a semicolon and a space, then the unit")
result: 2.4; A
